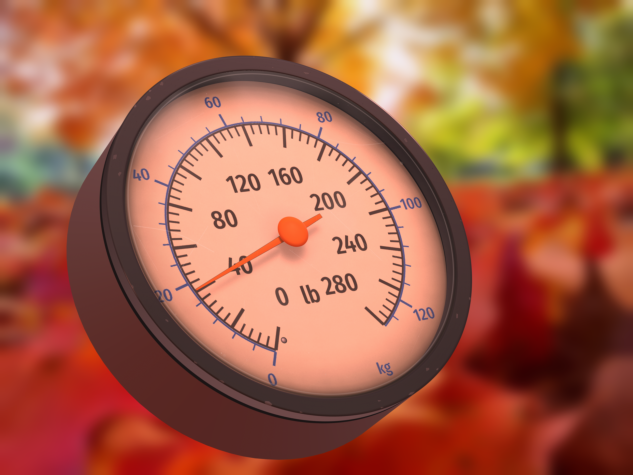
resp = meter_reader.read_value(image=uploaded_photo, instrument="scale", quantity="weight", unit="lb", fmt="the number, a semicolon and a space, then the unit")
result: 40; lb
